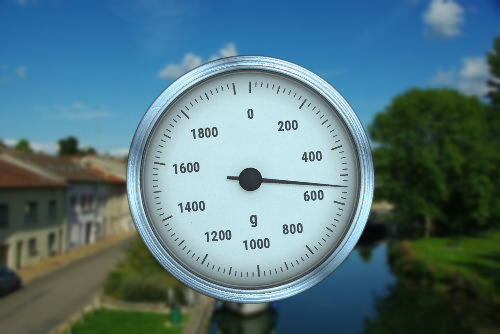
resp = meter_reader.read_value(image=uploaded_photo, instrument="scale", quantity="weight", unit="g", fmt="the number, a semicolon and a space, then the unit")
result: 540; g
